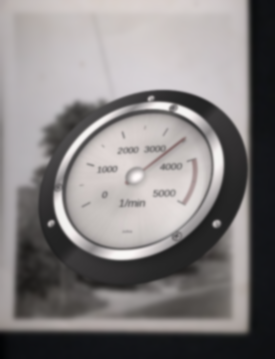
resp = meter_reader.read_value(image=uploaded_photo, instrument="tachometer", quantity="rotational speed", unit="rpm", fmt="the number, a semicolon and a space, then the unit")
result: 3500; rpm
